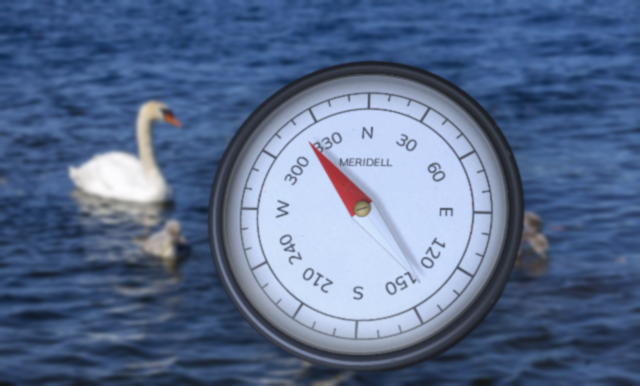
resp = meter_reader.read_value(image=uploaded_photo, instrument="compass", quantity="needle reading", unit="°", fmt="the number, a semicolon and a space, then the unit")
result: 320; °
